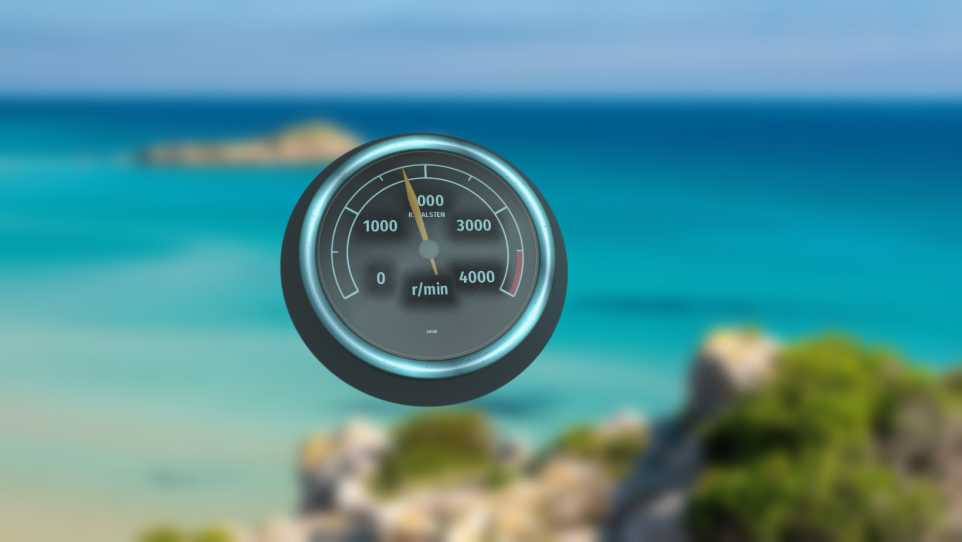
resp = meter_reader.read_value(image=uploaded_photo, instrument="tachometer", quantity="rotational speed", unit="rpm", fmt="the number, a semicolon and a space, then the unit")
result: 1750; rpm
